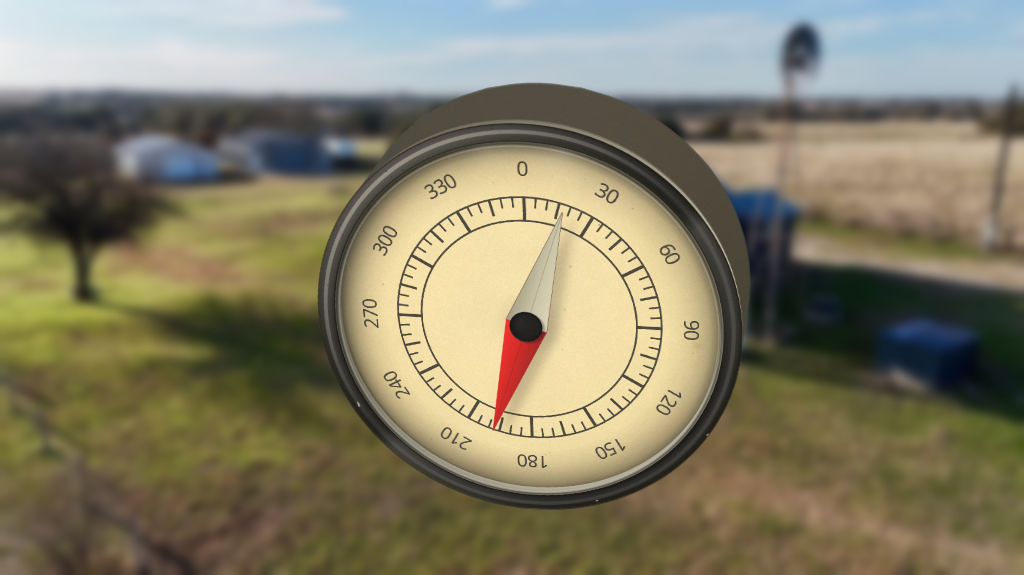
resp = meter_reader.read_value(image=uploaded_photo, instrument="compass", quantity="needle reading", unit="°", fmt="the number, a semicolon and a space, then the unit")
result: 197.5; °
